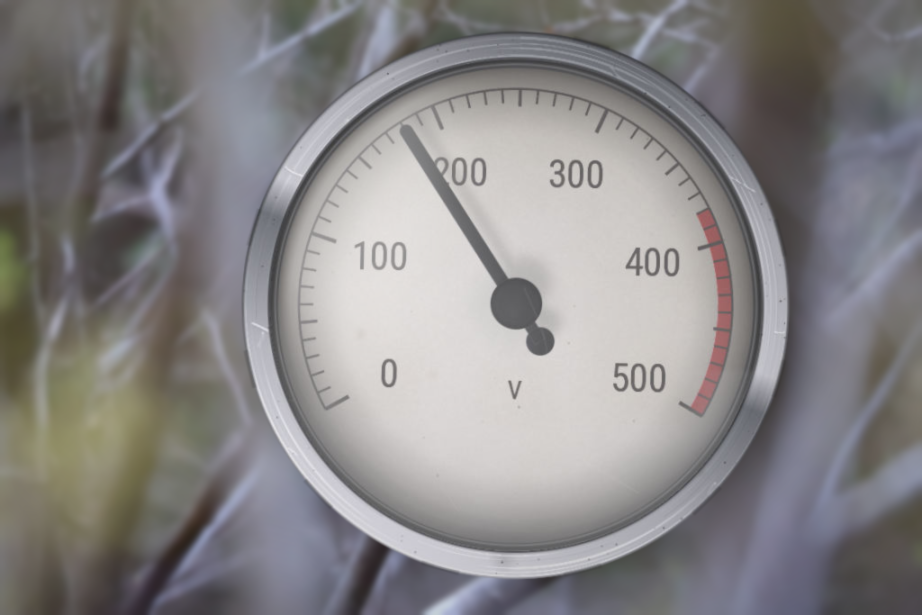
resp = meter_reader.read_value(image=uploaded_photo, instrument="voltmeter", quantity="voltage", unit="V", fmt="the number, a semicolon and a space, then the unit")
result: 180; V
